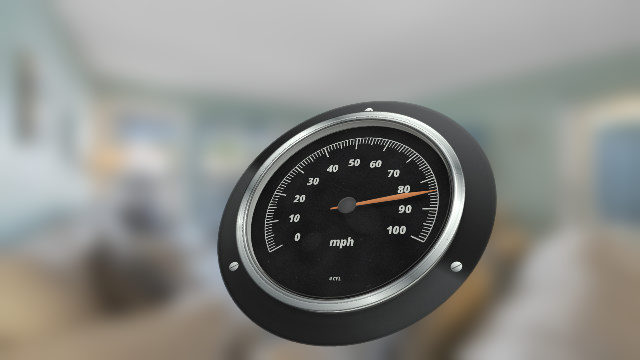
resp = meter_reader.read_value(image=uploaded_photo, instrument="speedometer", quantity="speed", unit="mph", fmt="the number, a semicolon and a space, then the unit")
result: 85; mph
